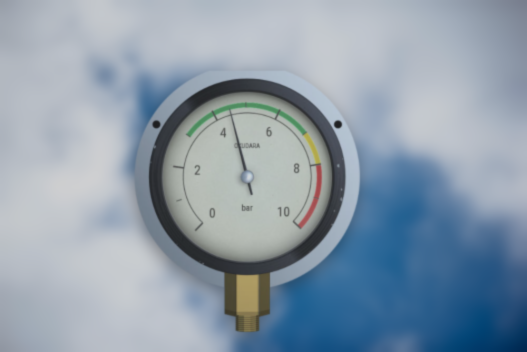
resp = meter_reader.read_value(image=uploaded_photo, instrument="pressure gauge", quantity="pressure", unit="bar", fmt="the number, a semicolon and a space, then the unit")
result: 4.5; bar
